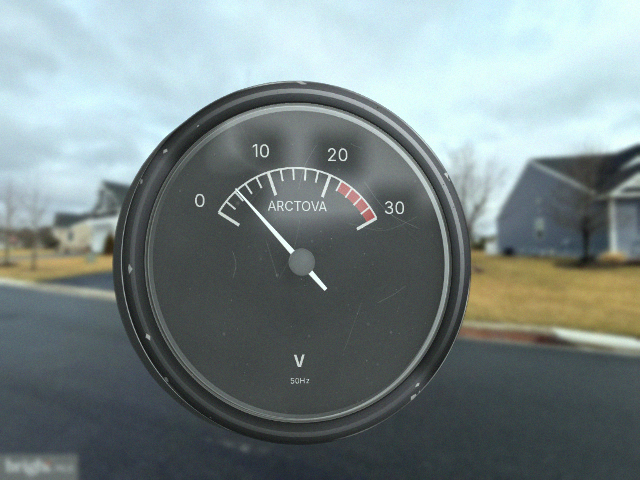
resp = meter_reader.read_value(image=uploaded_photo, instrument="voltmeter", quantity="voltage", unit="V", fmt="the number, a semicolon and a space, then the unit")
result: 4; V
